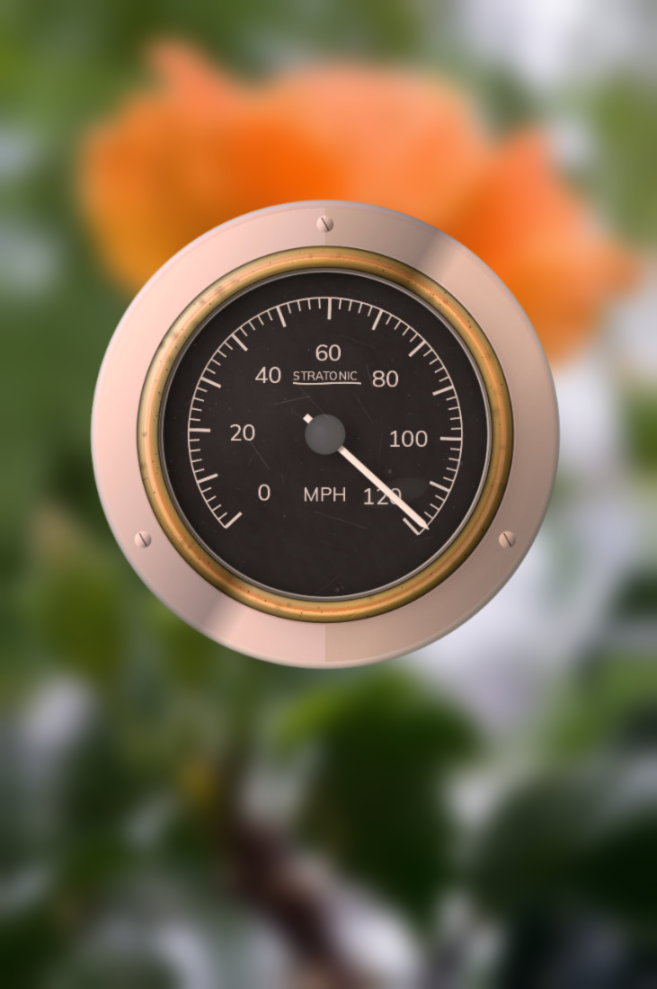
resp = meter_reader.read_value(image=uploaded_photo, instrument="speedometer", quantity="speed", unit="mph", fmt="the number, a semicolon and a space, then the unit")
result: 118; mph
